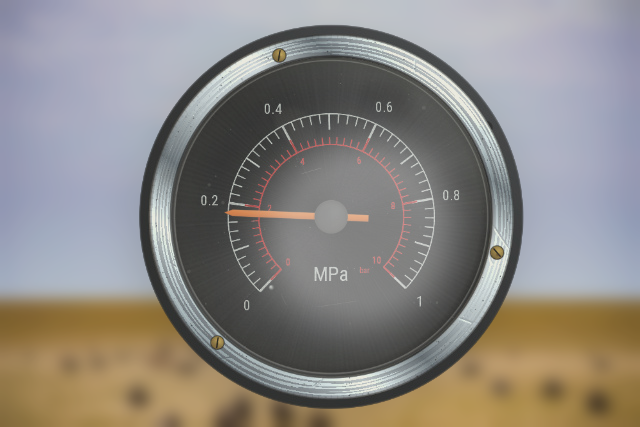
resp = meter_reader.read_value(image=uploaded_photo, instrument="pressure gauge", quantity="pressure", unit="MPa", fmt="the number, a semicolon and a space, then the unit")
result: 0.18; MPa
